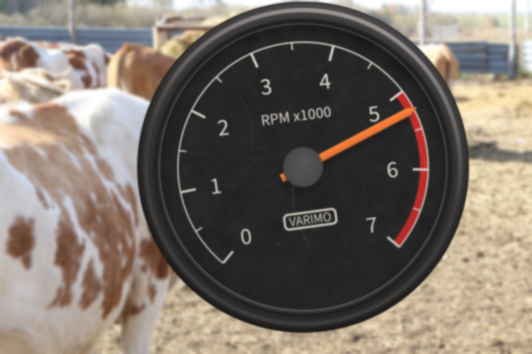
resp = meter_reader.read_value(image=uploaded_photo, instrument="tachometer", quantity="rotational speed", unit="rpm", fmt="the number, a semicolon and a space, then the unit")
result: 5250; rpm
